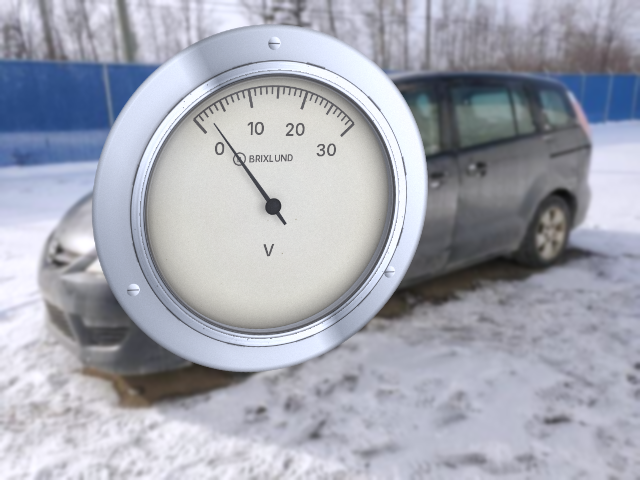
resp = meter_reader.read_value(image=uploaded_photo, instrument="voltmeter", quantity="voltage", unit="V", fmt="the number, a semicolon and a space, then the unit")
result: 2; V
